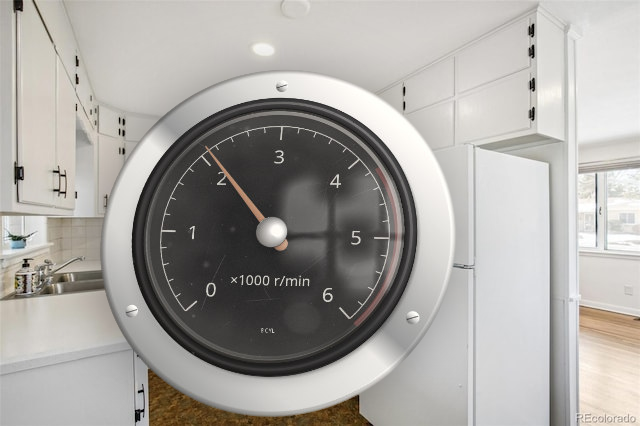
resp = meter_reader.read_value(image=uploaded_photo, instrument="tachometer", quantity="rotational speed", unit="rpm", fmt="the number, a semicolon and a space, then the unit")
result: 2100; rpm
